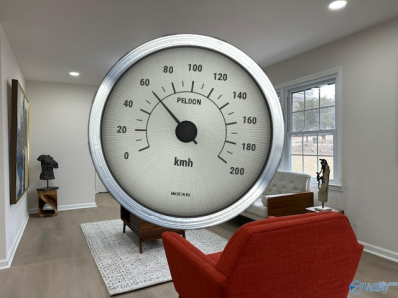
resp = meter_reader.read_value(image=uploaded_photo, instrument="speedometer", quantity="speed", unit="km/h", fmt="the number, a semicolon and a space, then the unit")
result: 60; km/h
